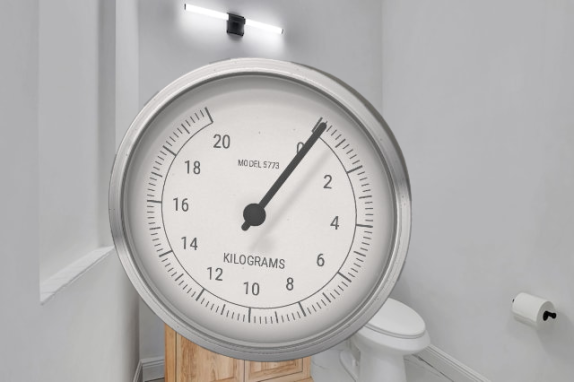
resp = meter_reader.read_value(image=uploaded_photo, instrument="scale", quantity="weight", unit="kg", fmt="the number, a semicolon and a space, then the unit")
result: 0.2; kg
